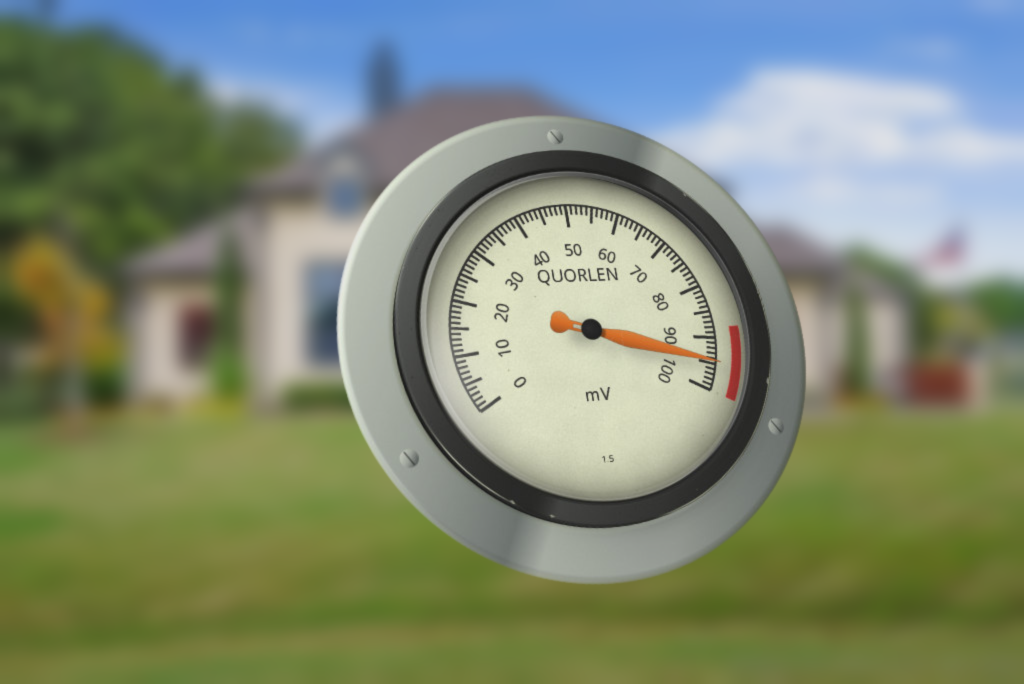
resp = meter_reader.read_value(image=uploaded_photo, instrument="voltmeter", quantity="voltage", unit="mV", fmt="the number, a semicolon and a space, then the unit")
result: 95; mV
